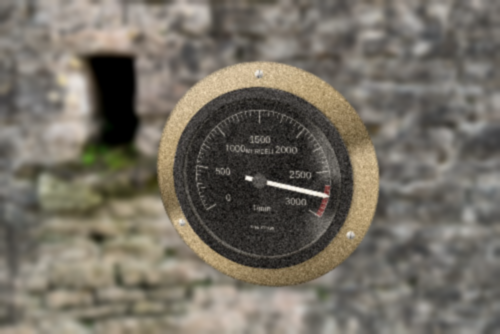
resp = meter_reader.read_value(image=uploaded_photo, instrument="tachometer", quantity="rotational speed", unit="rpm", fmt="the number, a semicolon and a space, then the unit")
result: 2750; rpm
